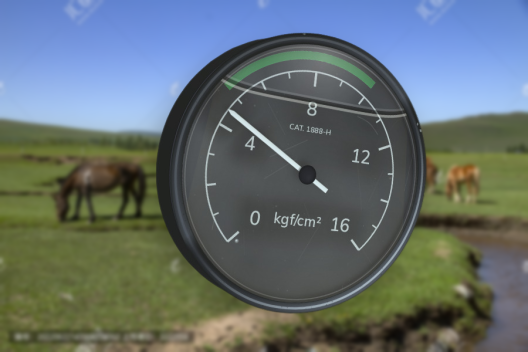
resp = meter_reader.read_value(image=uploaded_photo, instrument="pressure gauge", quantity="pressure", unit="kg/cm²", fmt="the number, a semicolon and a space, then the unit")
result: 4.5; kg/cm²
